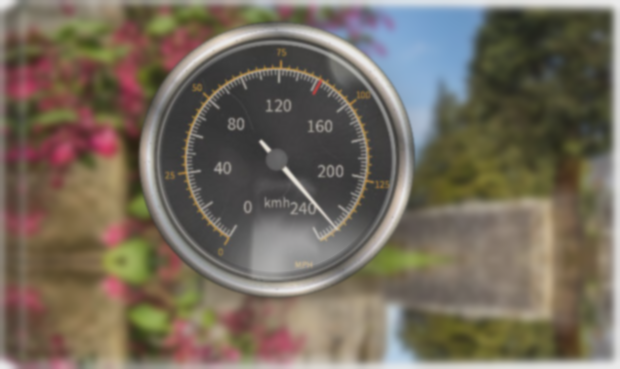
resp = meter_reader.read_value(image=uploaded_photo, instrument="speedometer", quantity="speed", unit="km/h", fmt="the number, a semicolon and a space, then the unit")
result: 230; km/h
